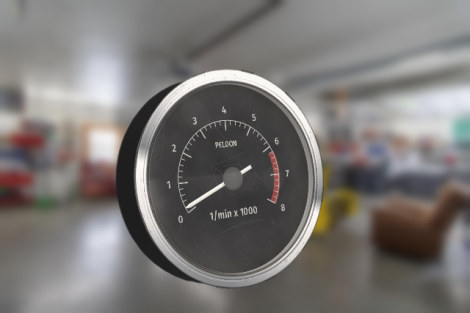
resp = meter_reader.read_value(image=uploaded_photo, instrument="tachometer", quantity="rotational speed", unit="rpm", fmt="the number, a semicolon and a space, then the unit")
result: 200; rpm
